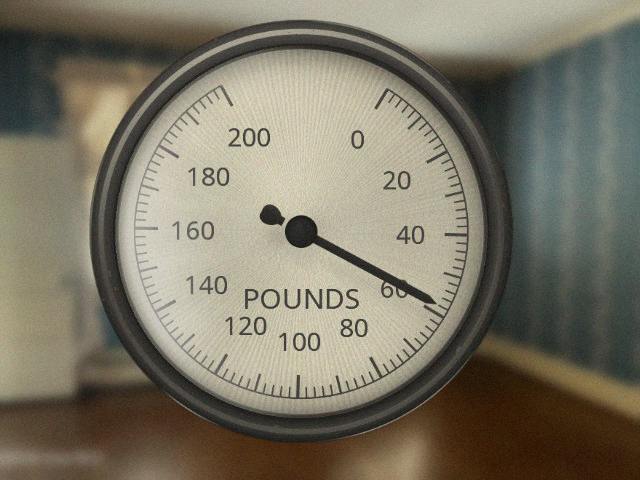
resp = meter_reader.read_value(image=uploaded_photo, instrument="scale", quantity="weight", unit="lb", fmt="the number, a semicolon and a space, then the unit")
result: 58; lb
